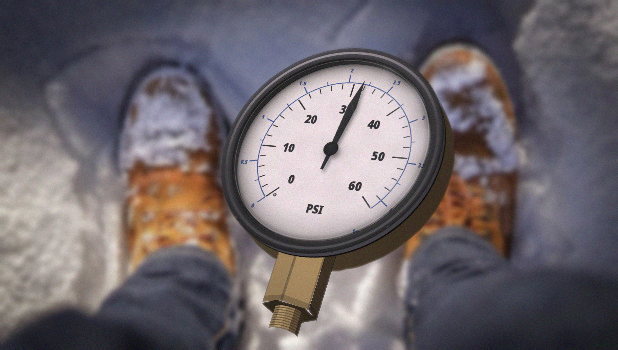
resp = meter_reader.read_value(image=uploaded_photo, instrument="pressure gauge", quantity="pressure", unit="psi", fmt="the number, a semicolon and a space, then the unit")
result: 32; psi
